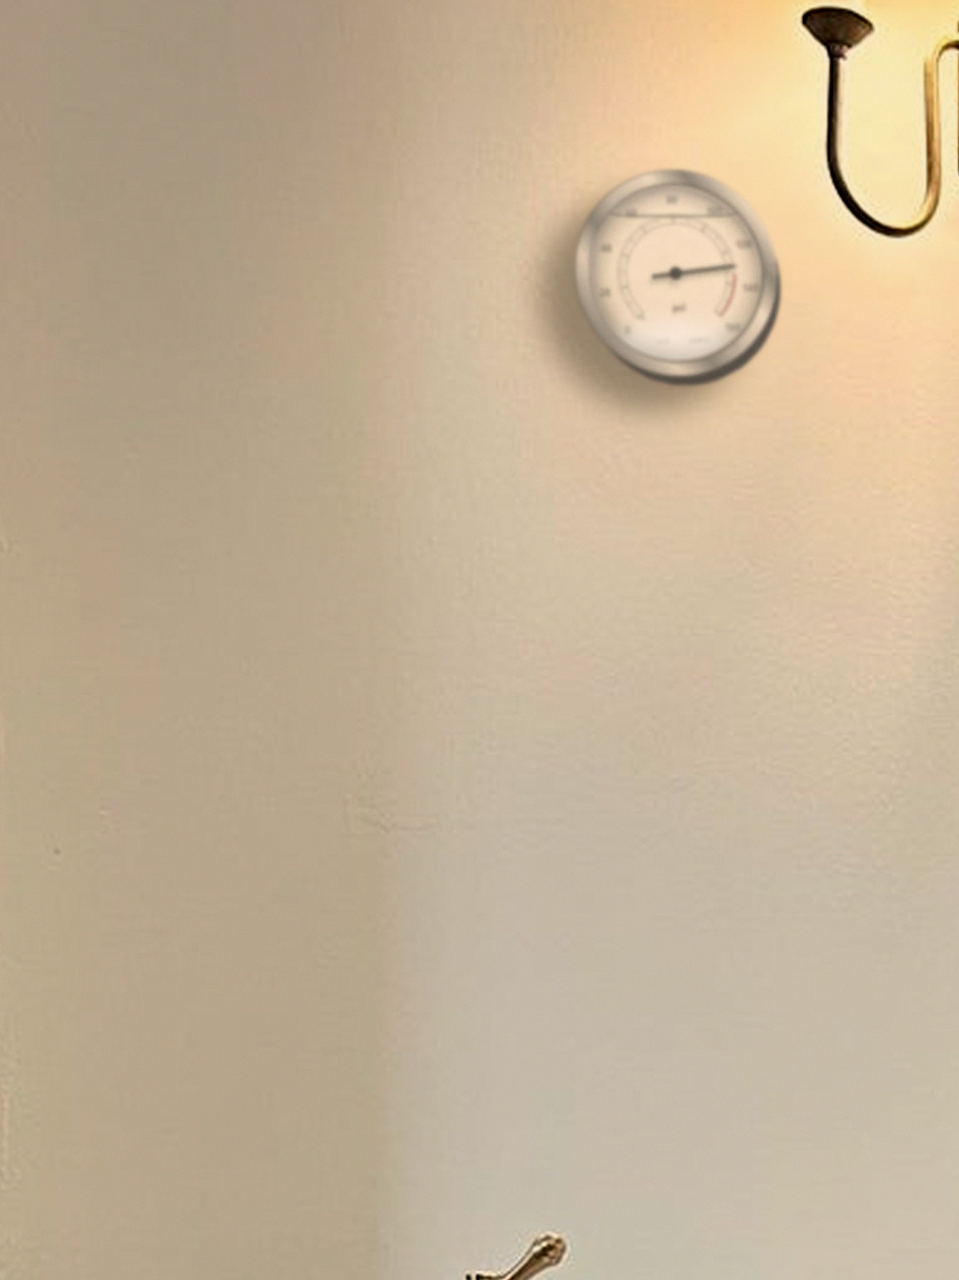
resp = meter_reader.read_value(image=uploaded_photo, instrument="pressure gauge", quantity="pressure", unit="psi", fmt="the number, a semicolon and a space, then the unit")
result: 130; psi
